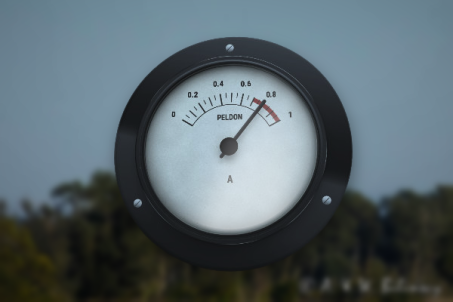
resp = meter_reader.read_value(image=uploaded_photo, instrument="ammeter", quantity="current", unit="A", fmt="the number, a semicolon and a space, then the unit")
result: 0.8; A
